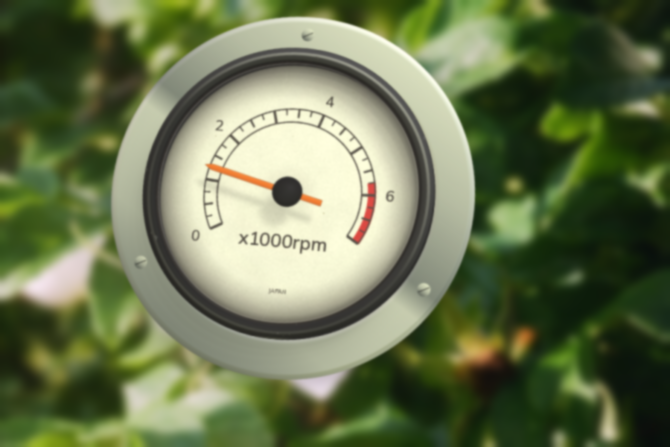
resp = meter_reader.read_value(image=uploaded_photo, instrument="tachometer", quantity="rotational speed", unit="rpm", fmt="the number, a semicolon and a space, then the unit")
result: 1250; rpm
